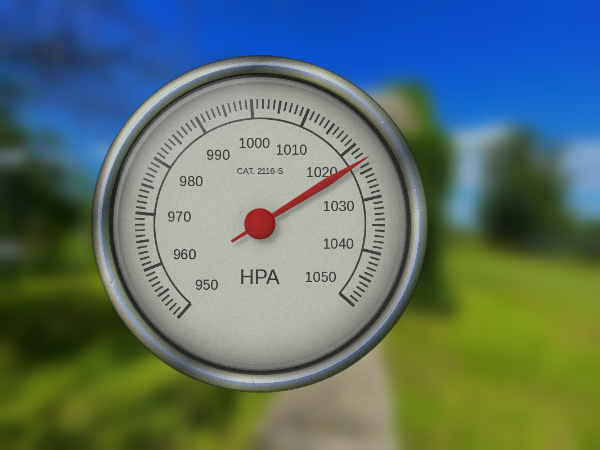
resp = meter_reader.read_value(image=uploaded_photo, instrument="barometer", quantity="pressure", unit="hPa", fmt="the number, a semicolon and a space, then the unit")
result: 1023; hPa
